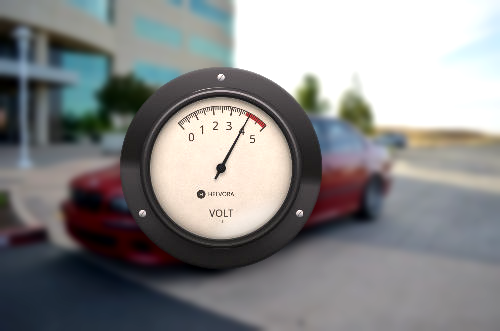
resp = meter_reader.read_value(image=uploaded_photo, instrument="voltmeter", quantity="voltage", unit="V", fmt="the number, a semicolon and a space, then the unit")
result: 4; V
